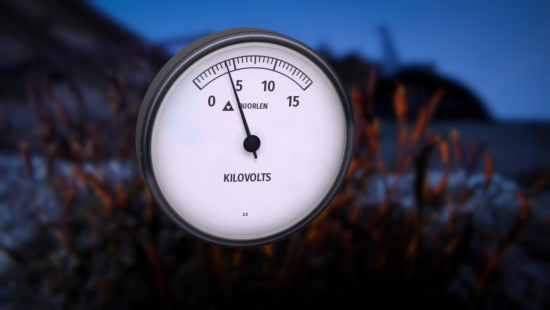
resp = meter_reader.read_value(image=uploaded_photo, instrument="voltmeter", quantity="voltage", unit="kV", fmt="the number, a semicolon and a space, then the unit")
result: 4; kV
